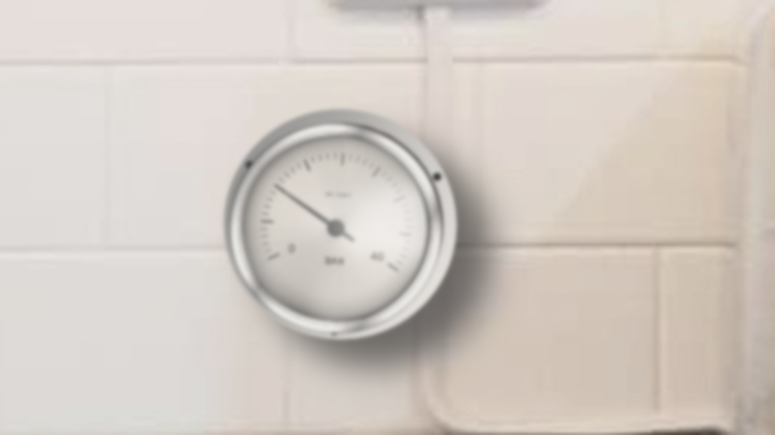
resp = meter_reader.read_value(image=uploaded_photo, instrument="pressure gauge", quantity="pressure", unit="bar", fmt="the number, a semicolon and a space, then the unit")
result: 10; bar
